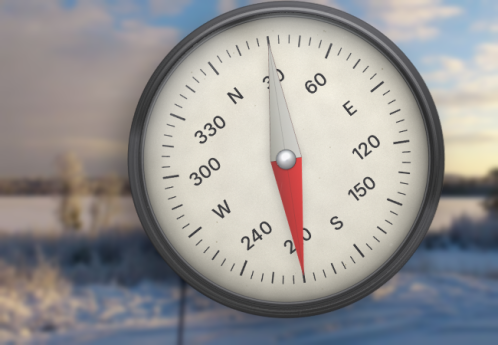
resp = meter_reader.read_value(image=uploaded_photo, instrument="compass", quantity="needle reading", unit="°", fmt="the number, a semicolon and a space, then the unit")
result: 210; °
